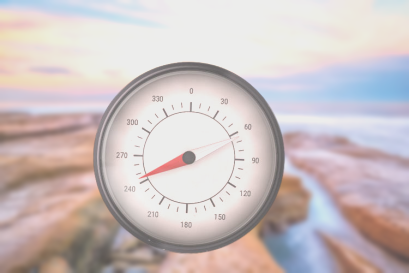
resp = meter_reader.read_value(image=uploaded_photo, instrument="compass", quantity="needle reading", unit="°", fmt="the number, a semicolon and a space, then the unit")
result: 245; °
